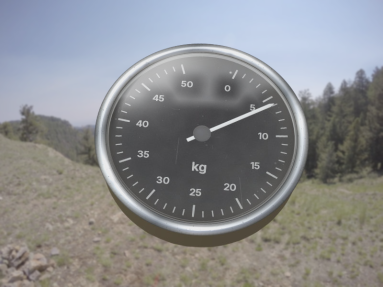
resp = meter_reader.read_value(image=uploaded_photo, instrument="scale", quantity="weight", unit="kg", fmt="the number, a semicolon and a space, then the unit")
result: 6; kg
